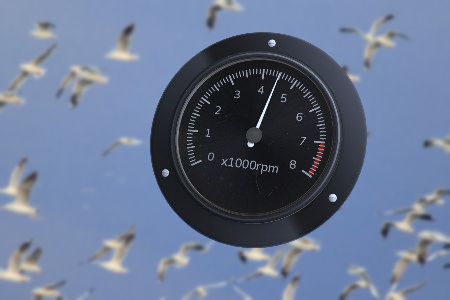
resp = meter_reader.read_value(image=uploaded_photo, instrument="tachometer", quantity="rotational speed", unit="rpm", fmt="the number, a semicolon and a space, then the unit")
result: 4500; rpm
